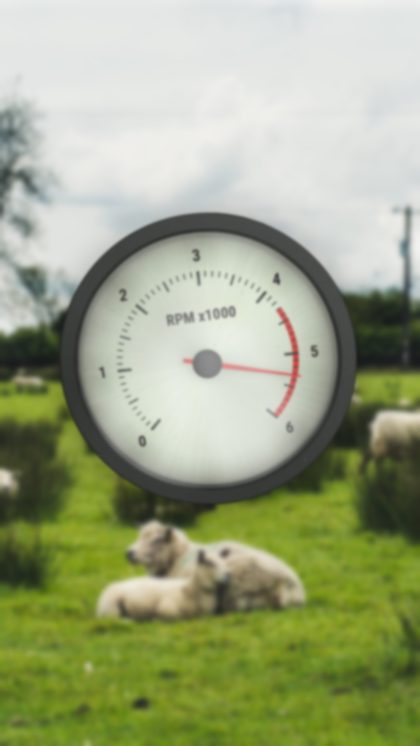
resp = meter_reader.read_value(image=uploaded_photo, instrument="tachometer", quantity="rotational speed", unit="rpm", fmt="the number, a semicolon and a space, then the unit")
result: 5300; rpm
